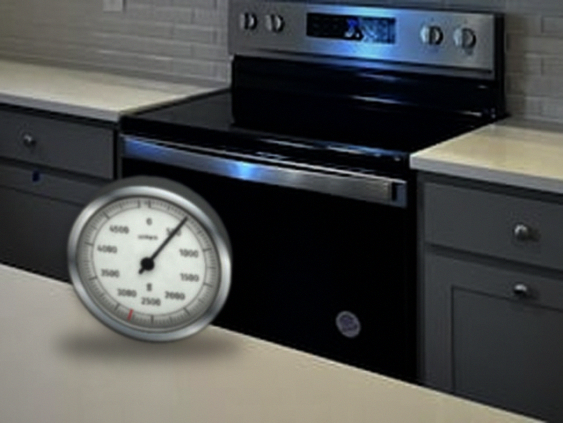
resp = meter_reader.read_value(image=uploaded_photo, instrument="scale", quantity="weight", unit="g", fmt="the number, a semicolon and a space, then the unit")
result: 500; g
